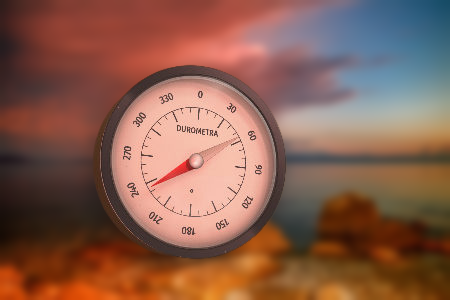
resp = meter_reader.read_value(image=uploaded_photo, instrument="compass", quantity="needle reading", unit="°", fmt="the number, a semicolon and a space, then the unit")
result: 235; °
